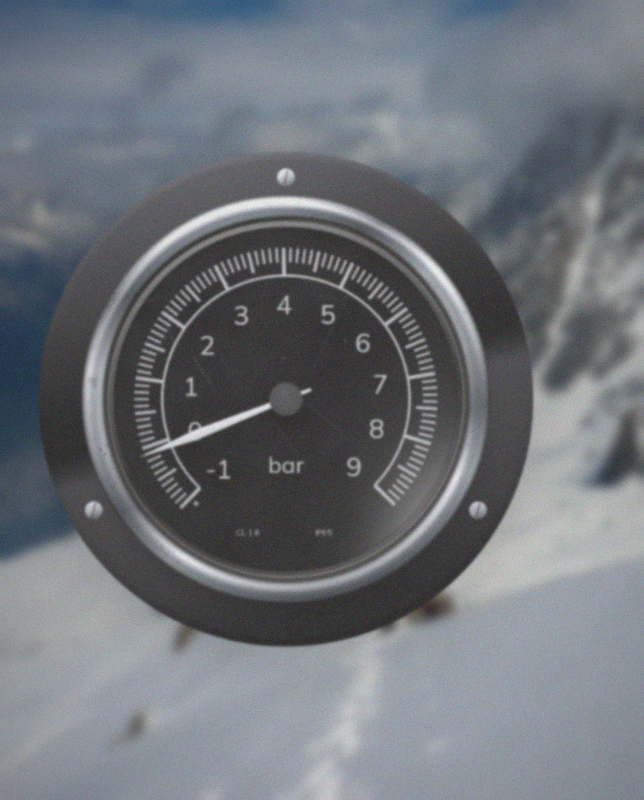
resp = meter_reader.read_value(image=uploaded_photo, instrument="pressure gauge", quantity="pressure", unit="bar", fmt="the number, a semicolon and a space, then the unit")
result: -0.1; bar
